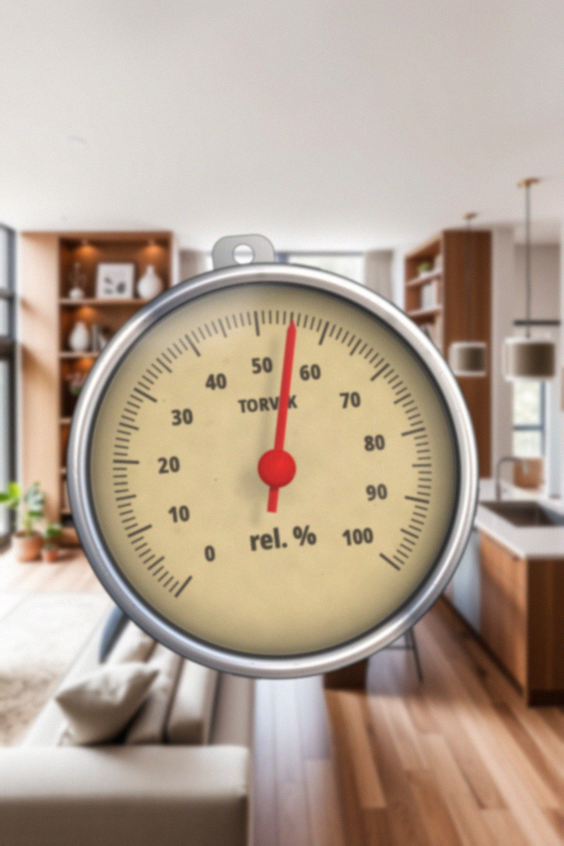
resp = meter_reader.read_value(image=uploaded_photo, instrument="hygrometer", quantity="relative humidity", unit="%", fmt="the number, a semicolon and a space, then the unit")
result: 55; %
